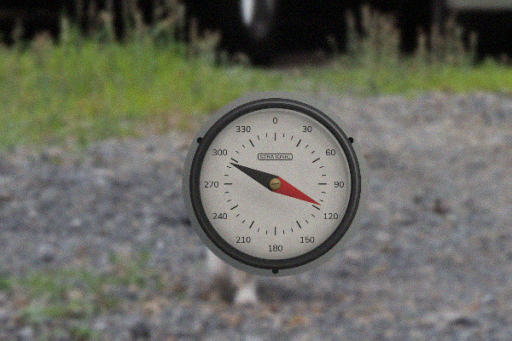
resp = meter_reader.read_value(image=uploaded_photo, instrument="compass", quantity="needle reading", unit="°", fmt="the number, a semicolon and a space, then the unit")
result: 115; °
